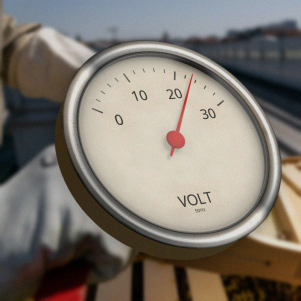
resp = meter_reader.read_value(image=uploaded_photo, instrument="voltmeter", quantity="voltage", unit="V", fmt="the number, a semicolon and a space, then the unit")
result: 23; V
